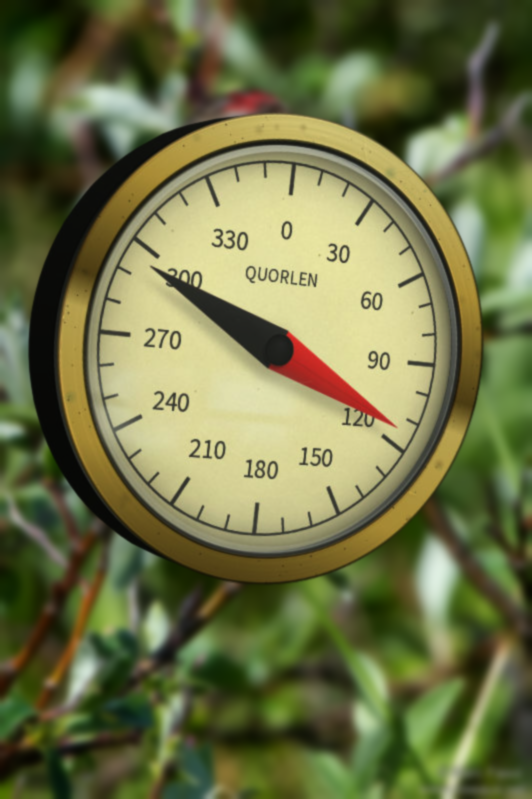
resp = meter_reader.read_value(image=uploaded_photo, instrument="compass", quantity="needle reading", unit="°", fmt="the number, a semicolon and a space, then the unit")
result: 115; °
